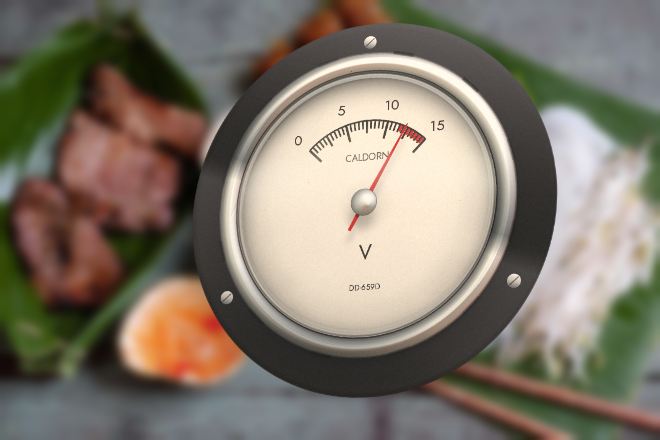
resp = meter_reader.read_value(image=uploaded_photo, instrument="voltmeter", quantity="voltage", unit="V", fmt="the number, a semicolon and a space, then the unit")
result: 12.5; V
